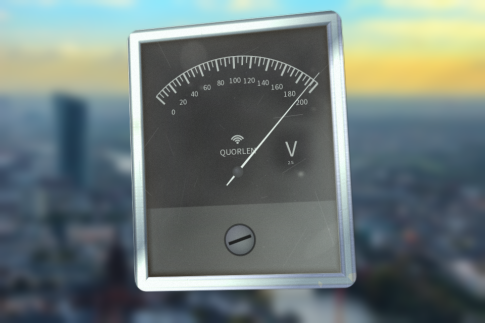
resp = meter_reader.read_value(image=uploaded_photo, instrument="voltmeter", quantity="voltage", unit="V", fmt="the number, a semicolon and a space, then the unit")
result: 195; V
